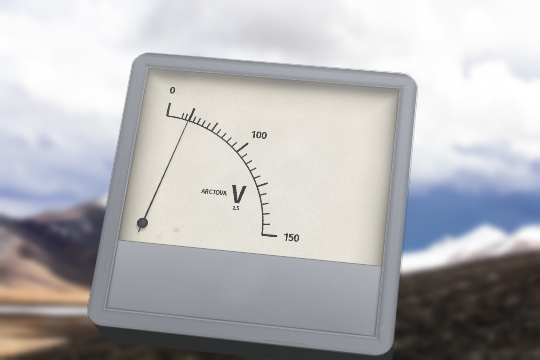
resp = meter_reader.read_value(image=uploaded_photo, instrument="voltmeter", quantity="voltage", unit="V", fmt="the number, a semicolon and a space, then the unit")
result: 50; V
